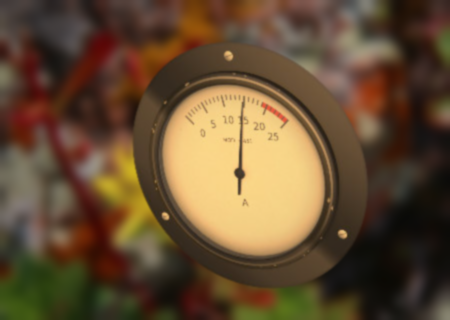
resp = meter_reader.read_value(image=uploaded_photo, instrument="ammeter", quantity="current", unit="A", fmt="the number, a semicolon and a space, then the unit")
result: 15; A
